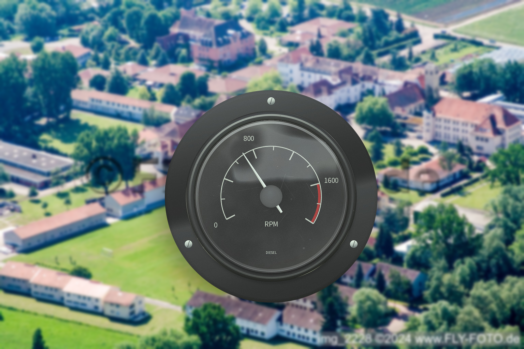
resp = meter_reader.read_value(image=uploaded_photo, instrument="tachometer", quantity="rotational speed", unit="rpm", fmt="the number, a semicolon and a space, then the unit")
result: 700; rpm
